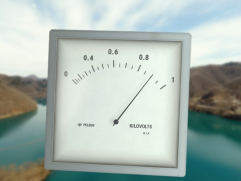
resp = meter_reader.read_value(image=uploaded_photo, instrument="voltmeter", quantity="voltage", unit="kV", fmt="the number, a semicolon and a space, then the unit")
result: 0.9; kV
